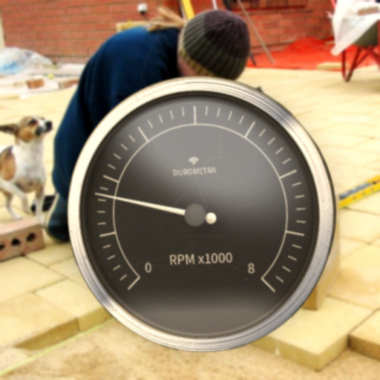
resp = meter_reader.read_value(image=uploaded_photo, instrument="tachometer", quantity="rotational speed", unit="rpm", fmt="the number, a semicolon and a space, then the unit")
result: 1700; rpm
